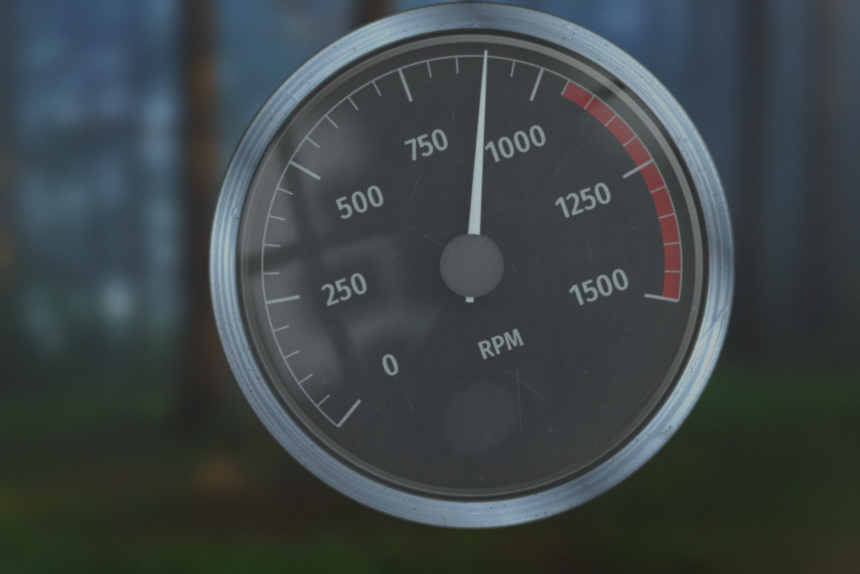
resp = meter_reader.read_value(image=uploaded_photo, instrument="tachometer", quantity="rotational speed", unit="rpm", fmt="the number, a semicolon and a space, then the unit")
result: 900; rpm
